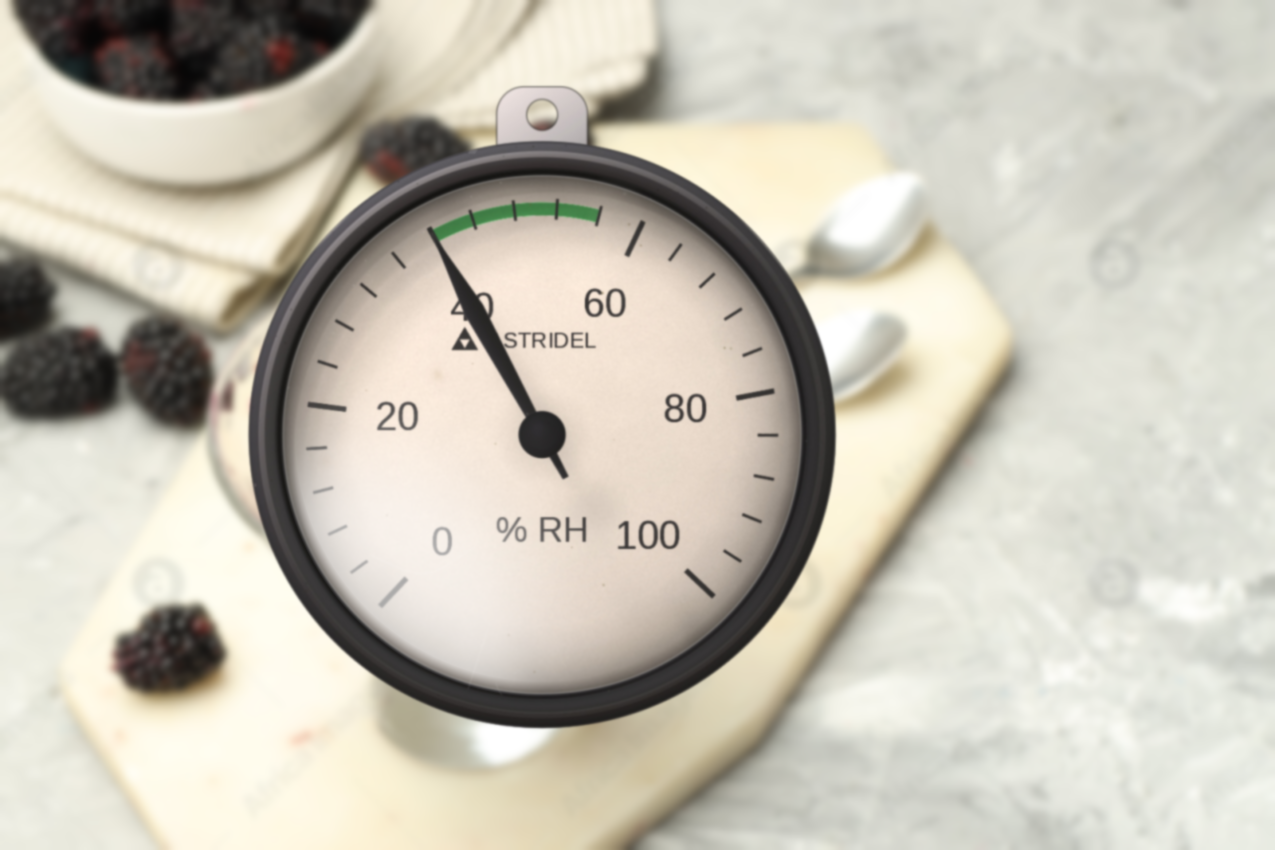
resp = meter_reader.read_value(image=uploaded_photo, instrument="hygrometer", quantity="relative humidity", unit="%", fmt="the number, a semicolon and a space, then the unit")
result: 40; %
